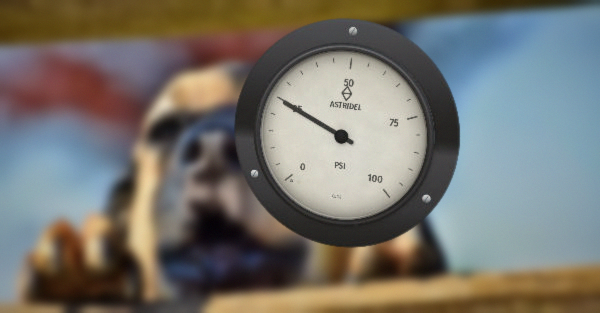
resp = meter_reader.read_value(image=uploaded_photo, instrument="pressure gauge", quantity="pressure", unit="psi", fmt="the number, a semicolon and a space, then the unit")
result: 25; psi
